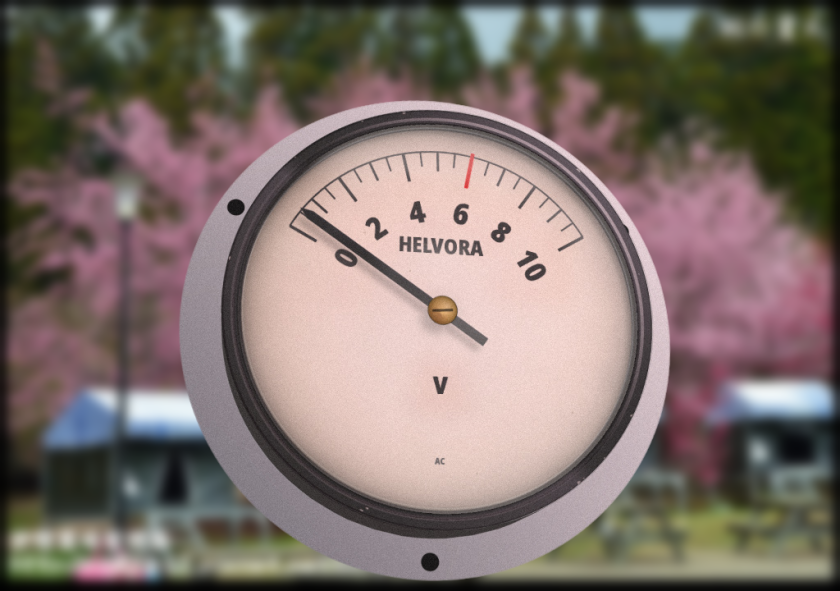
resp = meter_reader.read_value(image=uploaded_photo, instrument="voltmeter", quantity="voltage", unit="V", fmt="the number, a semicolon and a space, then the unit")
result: 0.5; V
